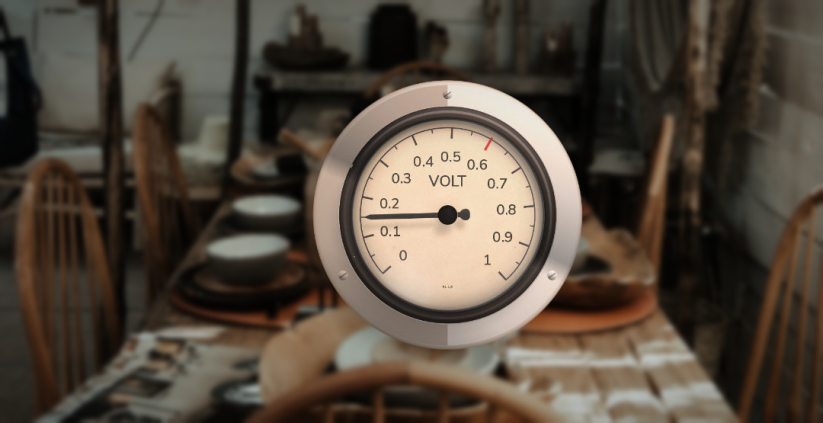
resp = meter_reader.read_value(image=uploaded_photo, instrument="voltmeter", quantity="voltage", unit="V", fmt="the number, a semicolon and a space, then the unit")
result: 0.15; V
